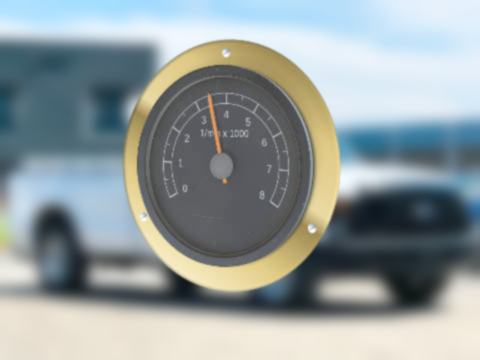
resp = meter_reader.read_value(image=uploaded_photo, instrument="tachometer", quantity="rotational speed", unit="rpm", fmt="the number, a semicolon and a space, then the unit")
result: 3500; rpm
